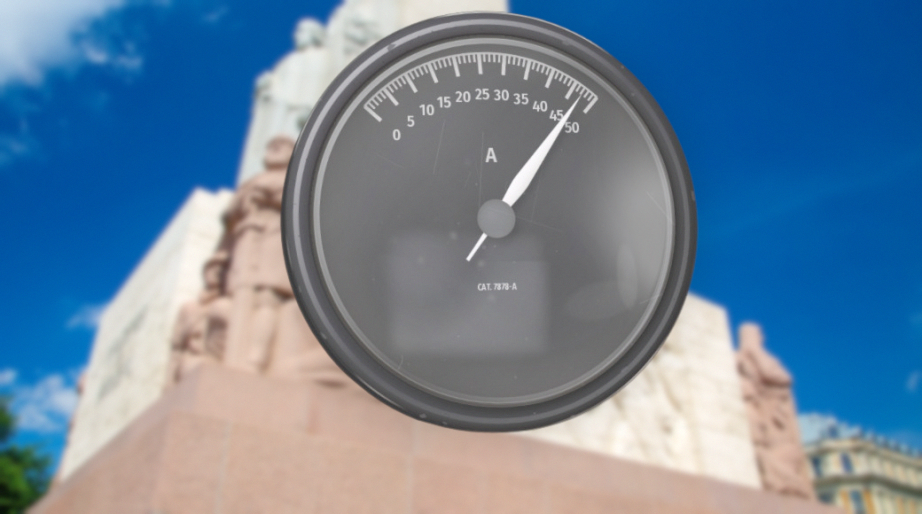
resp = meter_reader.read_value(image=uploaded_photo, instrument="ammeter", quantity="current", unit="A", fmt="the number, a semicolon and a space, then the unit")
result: 47; A
